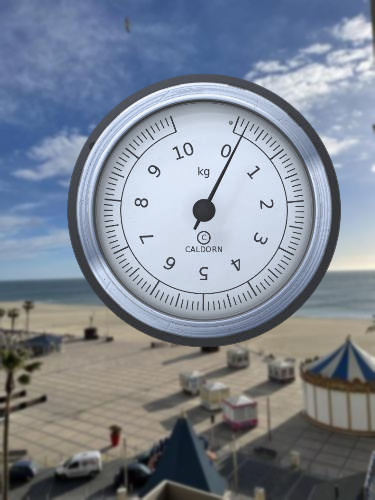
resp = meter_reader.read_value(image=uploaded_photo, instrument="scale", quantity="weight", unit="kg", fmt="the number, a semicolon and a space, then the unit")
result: 0.2; kg
